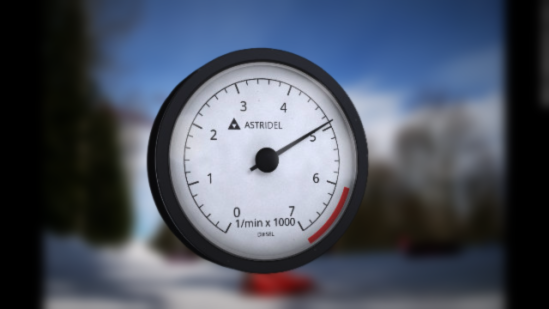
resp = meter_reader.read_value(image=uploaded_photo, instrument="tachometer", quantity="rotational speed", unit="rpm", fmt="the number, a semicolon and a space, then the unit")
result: 4900; rpm
